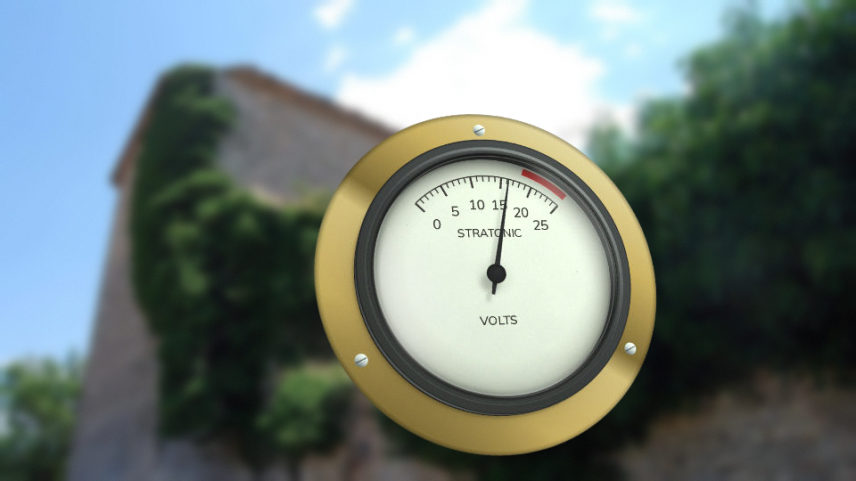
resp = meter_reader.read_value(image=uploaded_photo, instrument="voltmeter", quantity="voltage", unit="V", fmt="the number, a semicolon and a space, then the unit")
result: 16; V
